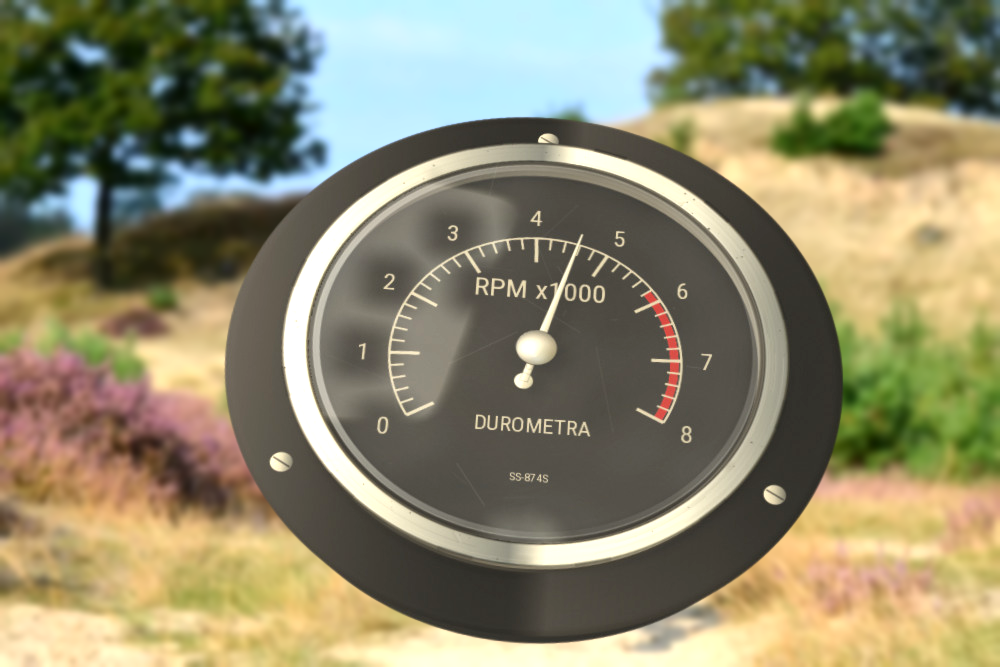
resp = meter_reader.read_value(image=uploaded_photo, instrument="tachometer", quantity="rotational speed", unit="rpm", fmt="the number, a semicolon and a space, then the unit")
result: 4600; rpm
